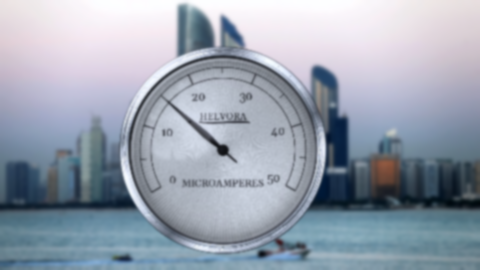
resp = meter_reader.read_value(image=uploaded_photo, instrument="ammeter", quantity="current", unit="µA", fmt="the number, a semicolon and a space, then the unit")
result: 15; µA
